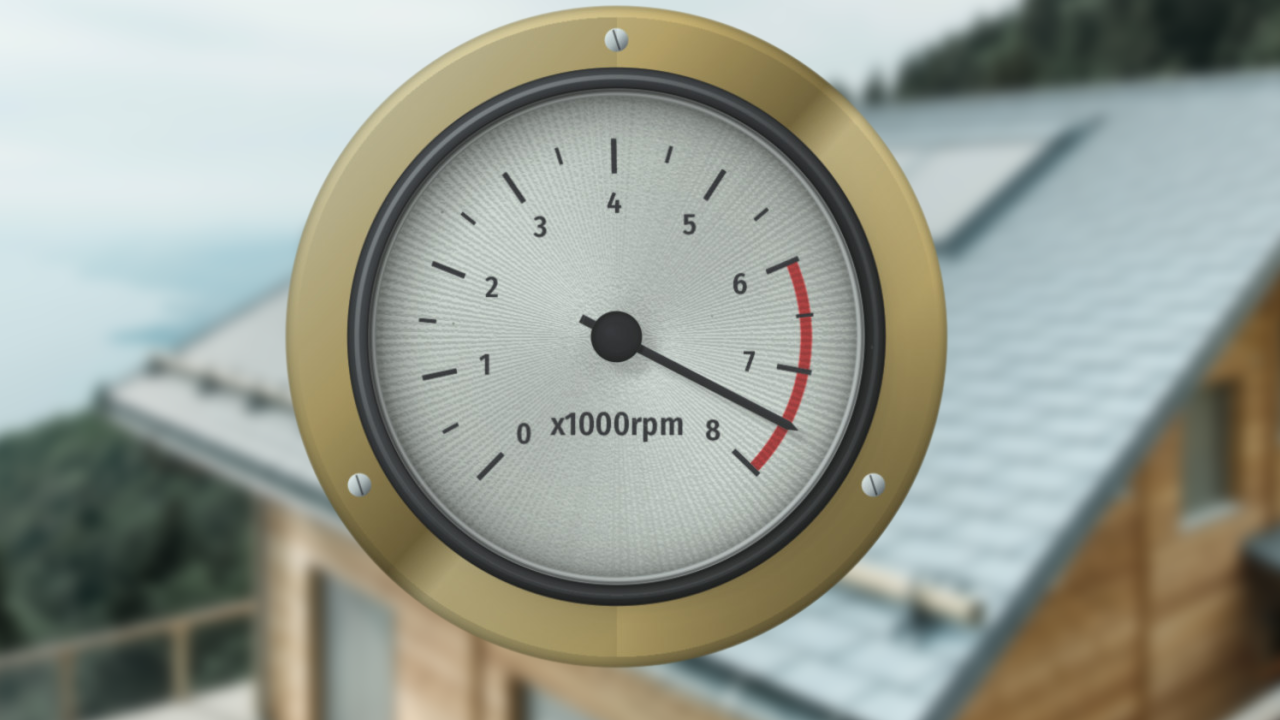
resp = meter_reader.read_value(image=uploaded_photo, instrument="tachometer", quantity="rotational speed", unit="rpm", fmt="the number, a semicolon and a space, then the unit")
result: 7500; rpm
